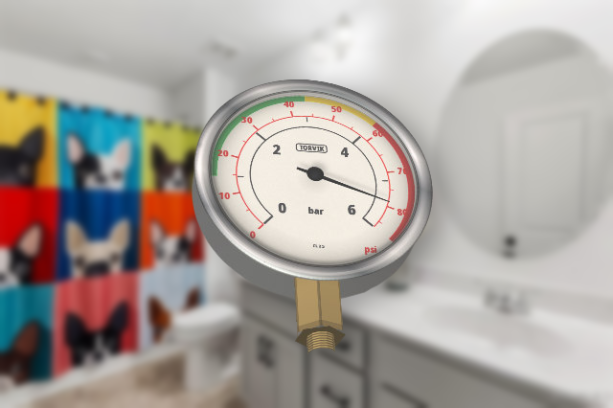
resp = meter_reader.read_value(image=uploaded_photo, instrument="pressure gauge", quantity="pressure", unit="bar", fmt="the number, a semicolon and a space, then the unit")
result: 5.5; bar
